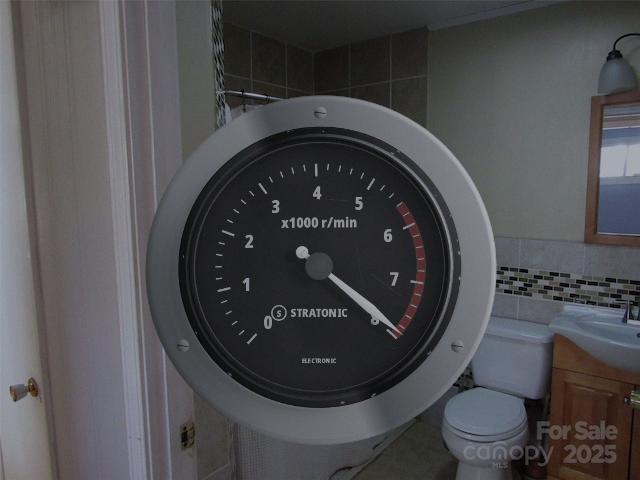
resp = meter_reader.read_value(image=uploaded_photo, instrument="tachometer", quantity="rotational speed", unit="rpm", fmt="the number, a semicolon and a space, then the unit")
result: 7900; rpm
